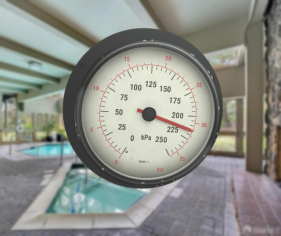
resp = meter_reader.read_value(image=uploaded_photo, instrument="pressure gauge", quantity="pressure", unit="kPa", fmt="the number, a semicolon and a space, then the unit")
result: 215; kPa
